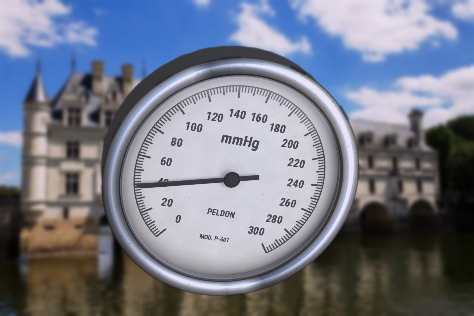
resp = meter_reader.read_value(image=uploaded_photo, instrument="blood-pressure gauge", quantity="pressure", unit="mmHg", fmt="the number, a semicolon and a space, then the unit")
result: 40; mmHg
